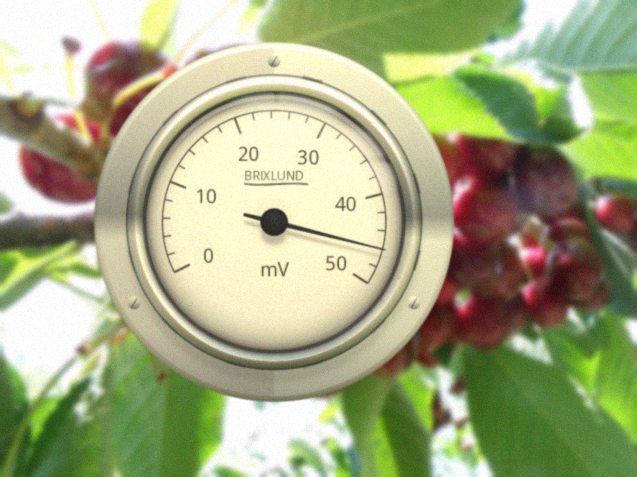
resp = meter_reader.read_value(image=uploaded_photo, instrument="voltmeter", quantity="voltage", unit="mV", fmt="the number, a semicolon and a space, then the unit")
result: 46; mV
